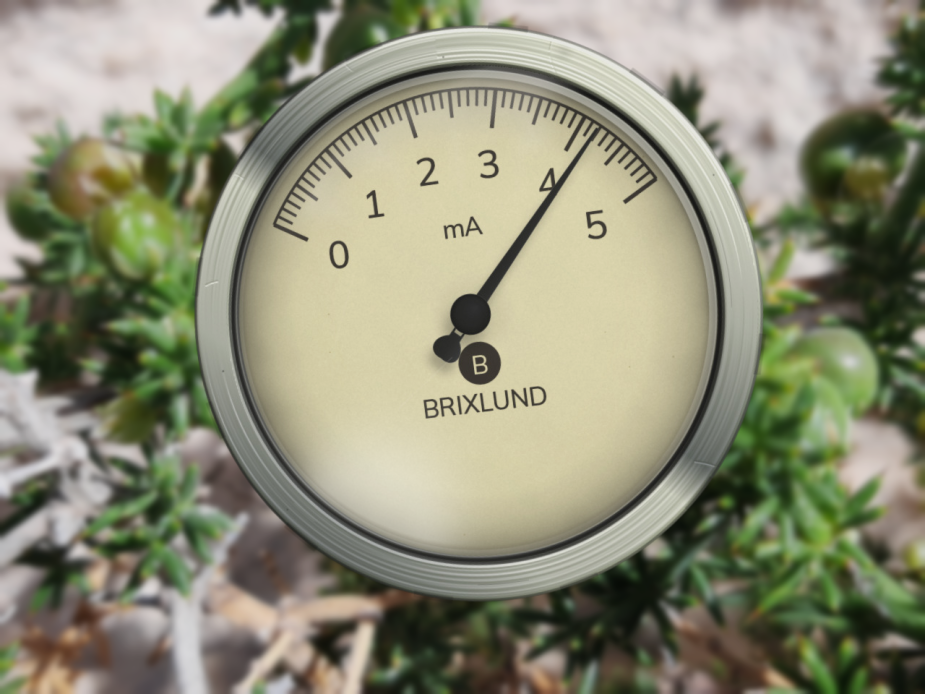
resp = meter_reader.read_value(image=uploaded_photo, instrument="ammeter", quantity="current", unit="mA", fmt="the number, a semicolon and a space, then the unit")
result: 4.2; mA
